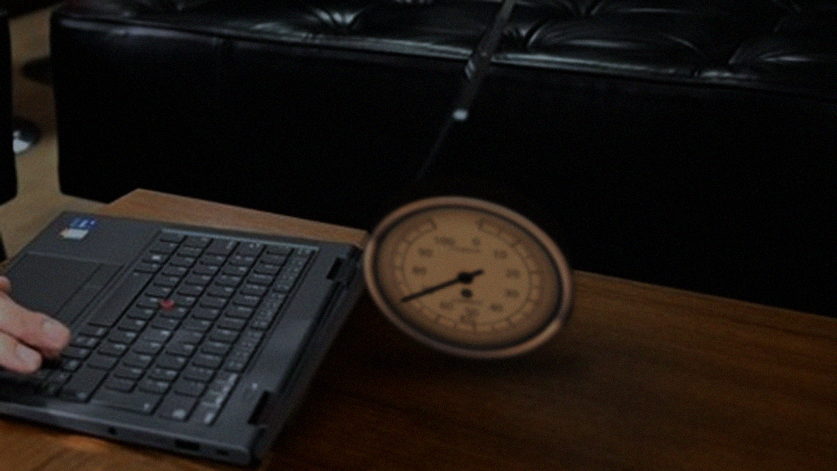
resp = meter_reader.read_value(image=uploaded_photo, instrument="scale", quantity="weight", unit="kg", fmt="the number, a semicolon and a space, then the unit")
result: 70; kg
